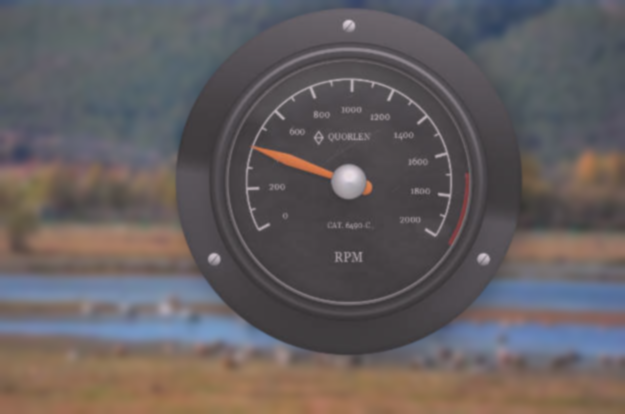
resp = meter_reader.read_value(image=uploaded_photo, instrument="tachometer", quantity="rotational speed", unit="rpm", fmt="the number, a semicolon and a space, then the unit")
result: 400; rpm
